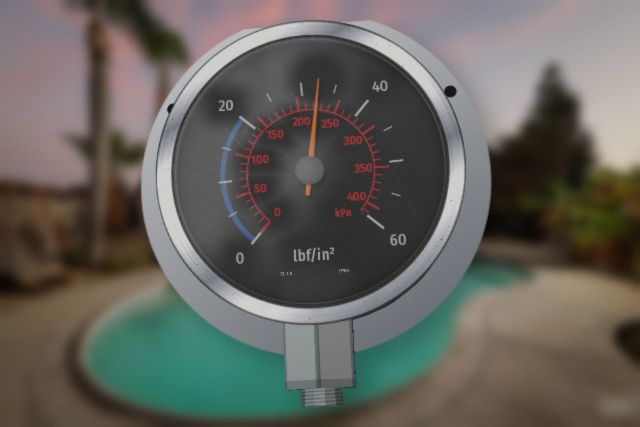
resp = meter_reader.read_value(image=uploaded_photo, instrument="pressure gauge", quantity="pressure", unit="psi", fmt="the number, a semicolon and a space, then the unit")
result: 32.5; psi
